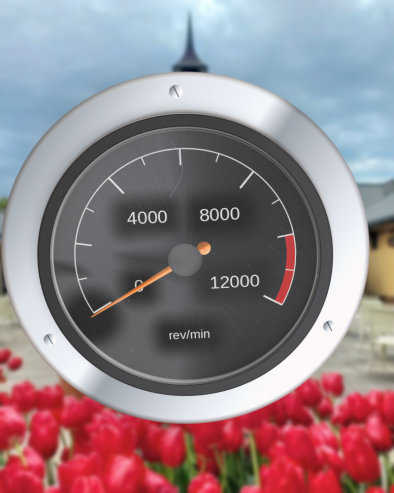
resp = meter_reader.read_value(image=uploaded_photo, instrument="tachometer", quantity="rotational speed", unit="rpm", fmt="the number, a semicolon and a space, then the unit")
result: 0; rpm
